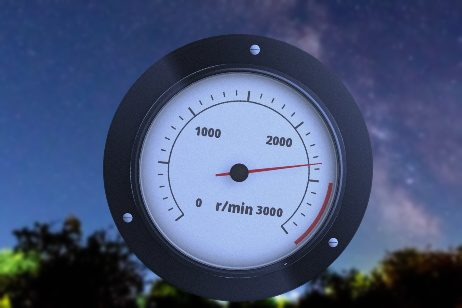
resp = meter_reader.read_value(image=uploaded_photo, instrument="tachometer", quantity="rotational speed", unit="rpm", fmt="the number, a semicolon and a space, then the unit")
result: 2350; rpm
